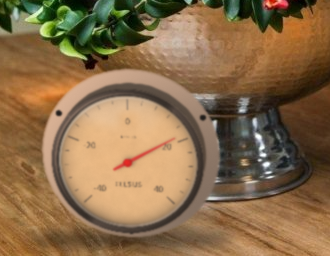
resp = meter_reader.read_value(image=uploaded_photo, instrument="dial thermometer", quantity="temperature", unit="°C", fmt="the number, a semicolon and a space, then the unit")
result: 18; °C
